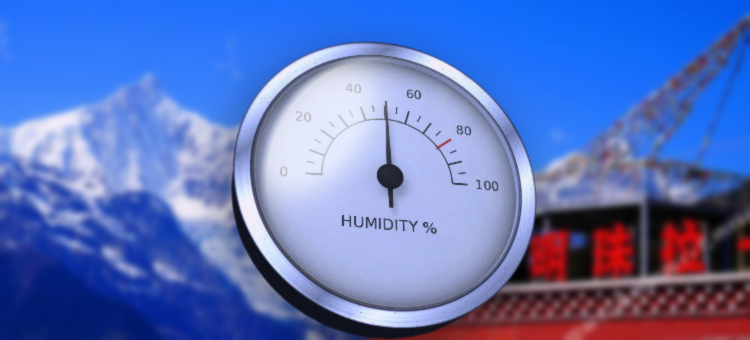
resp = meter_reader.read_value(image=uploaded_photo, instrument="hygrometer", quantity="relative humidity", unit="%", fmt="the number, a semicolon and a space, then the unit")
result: 50; %
